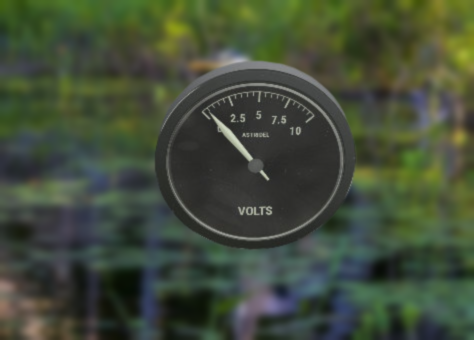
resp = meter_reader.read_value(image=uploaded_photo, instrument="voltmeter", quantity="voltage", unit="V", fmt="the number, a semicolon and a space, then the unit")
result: 0.5; V
